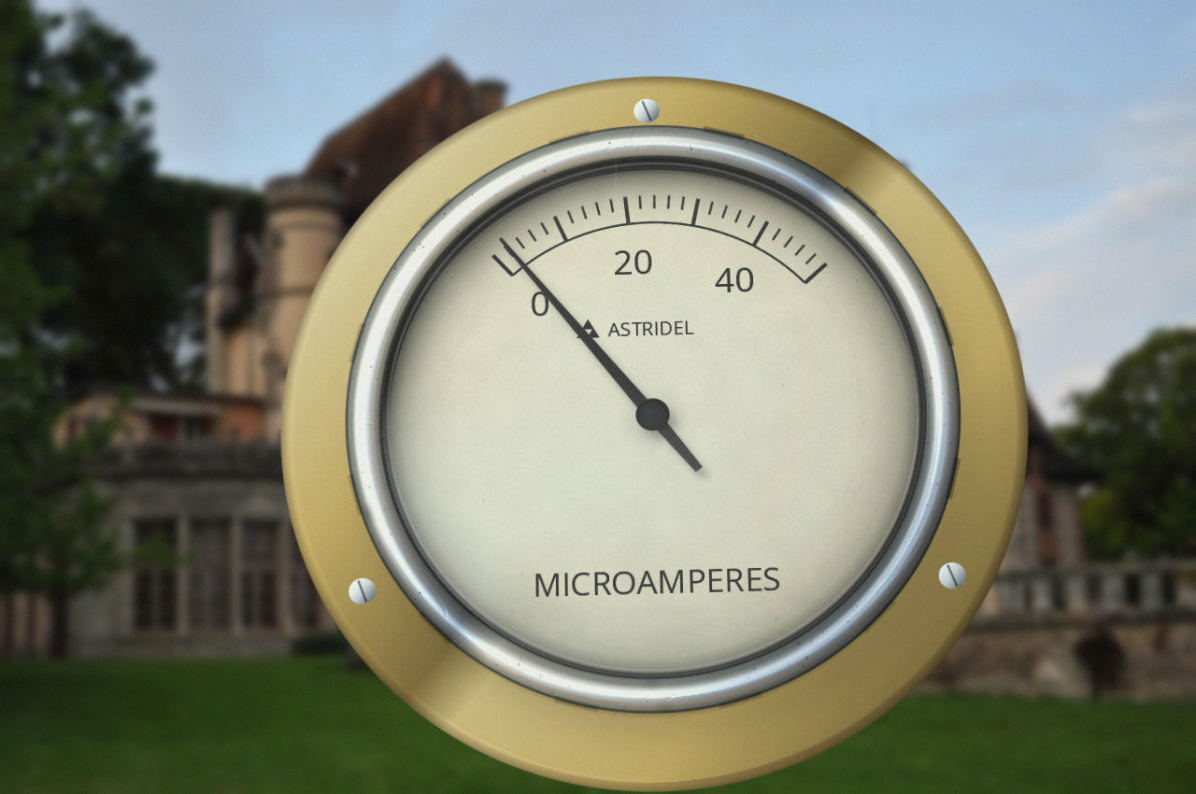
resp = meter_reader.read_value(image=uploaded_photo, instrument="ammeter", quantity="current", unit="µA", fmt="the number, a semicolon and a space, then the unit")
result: 2; µA
